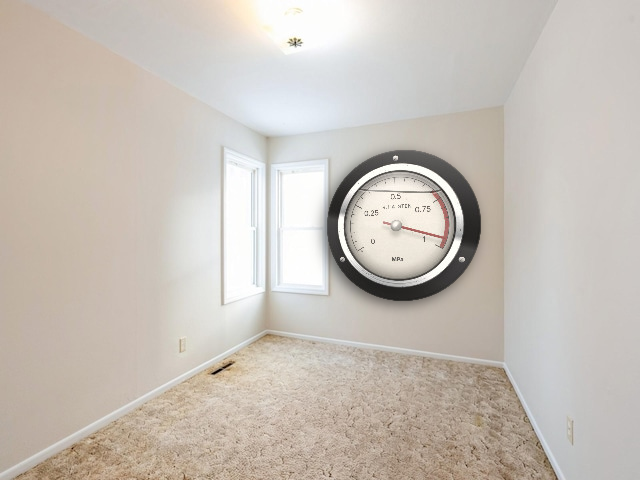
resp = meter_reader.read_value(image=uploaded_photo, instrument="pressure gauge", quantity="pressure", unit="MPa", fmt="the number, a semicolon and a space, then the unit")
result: 0.95; MPa
